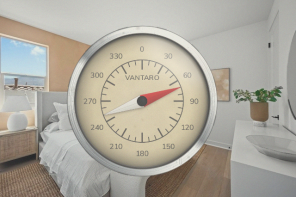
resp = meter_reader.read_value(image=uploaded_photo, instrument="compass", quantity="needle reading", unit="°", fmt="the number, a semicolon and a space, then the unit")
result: 70; °
